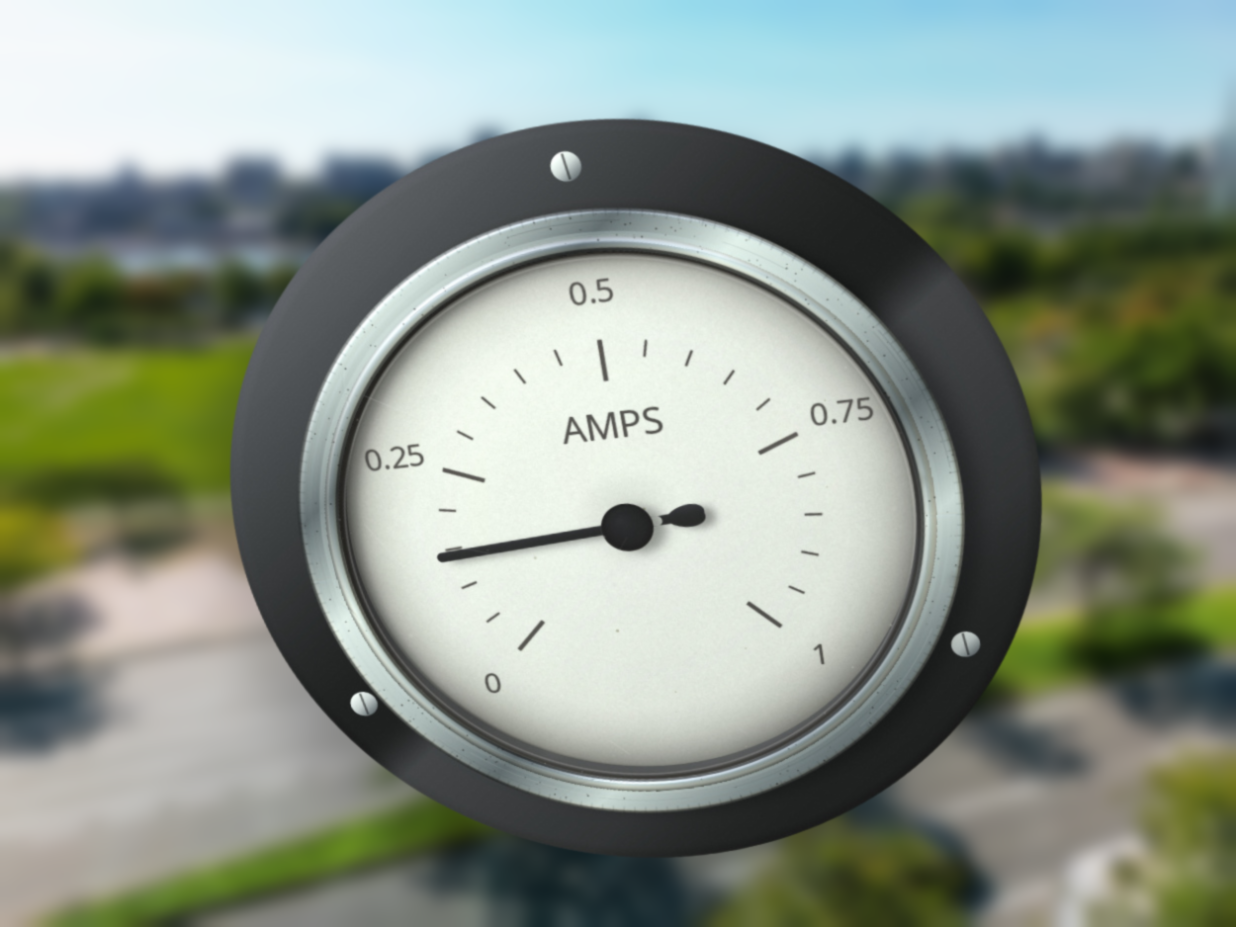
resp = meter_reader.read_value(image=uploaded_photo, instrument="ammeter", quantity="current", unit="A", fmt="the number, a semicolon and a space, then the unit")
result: 0.15; A
